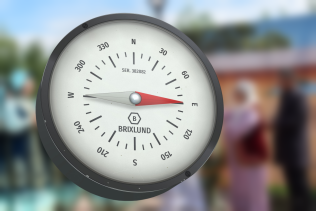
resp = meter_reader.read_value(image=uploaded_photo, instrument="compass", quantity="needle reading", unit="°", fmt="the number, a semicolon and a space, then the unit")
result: 90; °
